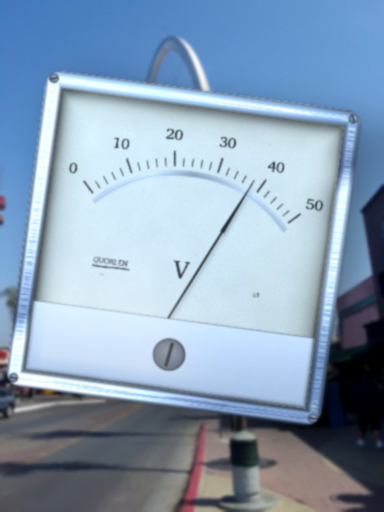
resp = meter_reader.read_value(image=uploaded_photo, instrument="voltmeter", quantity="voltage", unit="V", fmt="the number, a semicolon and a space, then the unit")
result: 38; V
